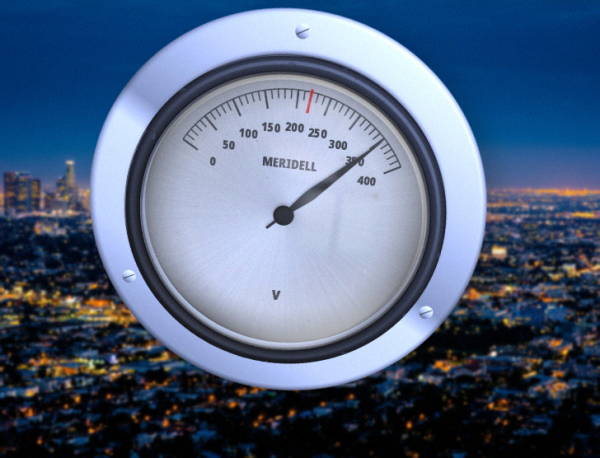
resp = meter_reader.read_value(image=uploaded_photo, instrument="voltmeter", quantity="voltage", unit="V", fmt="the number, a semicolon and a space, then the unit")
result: 350; V
